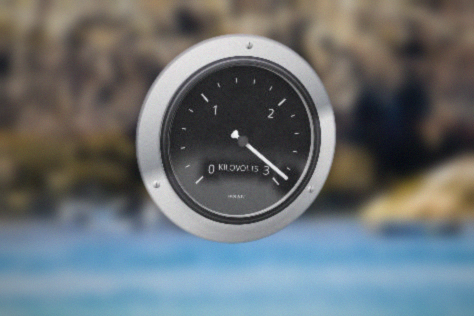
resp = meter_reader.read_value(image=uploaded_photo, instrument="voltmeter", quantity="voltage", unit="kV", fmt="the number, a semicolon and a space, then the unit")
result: 2.9; kV
